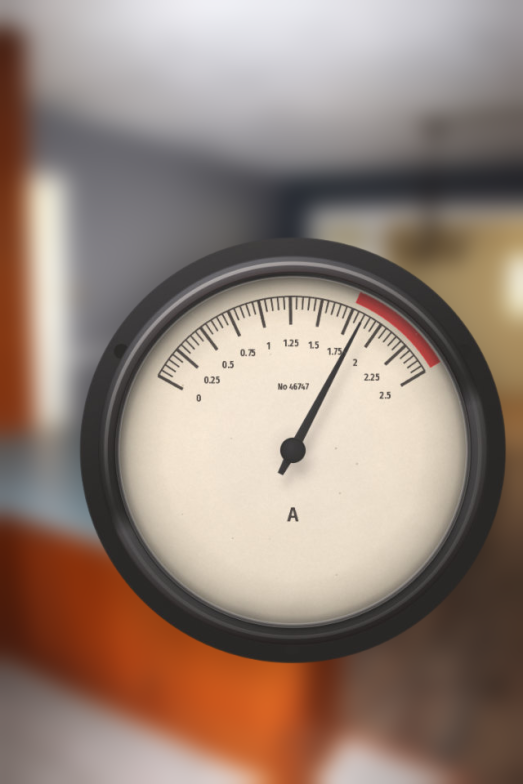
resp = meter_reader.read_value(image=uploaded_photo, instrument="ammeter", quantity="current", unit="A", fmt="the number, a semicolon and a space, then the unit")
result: 1.85; A
